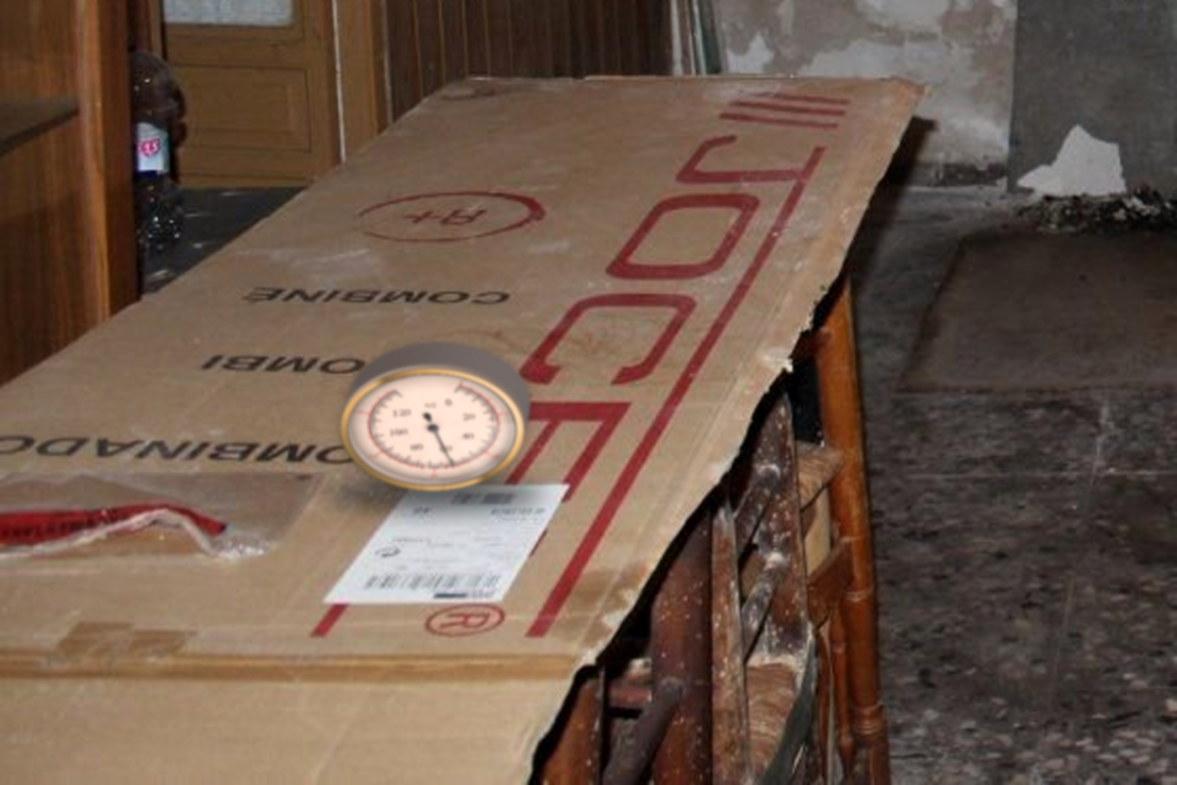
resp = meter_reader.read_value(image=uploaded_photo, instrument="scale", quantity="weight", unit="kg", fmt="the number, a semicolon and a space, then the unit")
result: 60; kg
